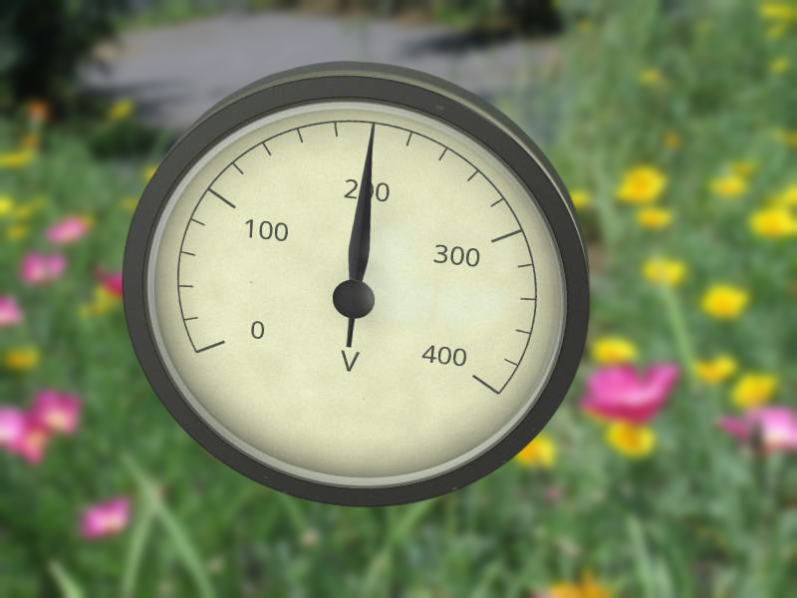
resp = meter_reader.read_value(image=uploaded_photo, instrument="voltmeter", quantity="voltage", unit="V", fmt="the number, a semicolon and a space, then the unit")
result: 200; V
